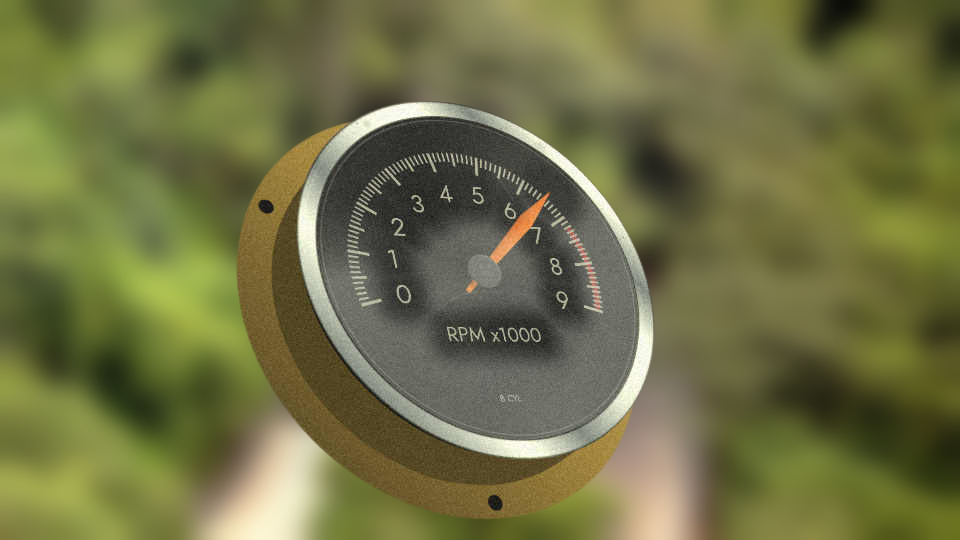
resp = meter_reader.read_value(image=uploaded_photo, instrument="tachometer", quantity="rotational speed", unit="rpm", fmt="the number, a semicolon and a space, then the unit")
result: 6500; rpm
